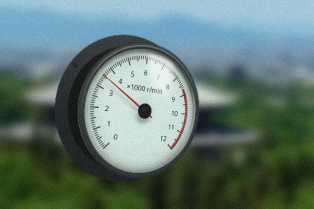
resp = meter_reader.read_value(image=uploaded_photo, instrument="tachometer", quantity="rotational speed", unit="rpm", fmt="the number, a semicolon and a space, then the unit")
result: 3500; rpm
